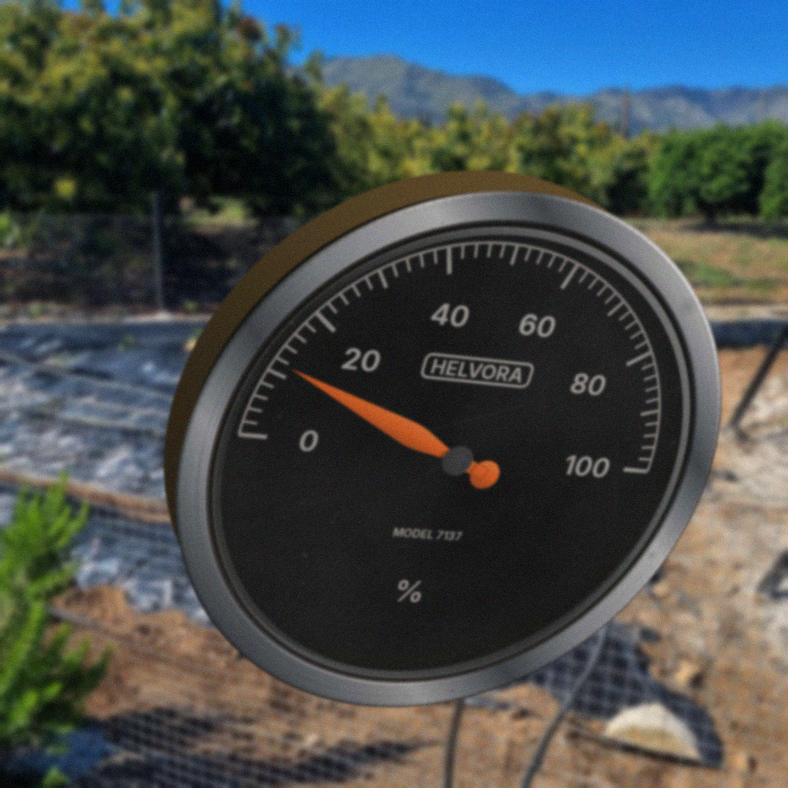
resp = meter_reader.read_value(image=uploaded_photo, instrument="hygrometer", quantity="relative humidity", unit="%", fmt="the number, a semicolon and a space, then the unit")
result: 12; %
